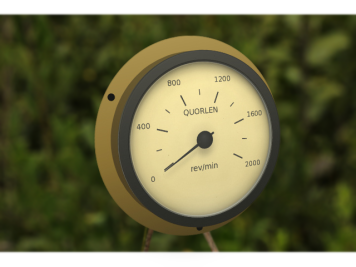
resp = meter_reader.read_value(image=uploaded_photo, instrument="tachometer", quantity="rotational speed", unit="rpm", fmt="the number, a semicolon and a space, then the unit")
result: 0; rpm
